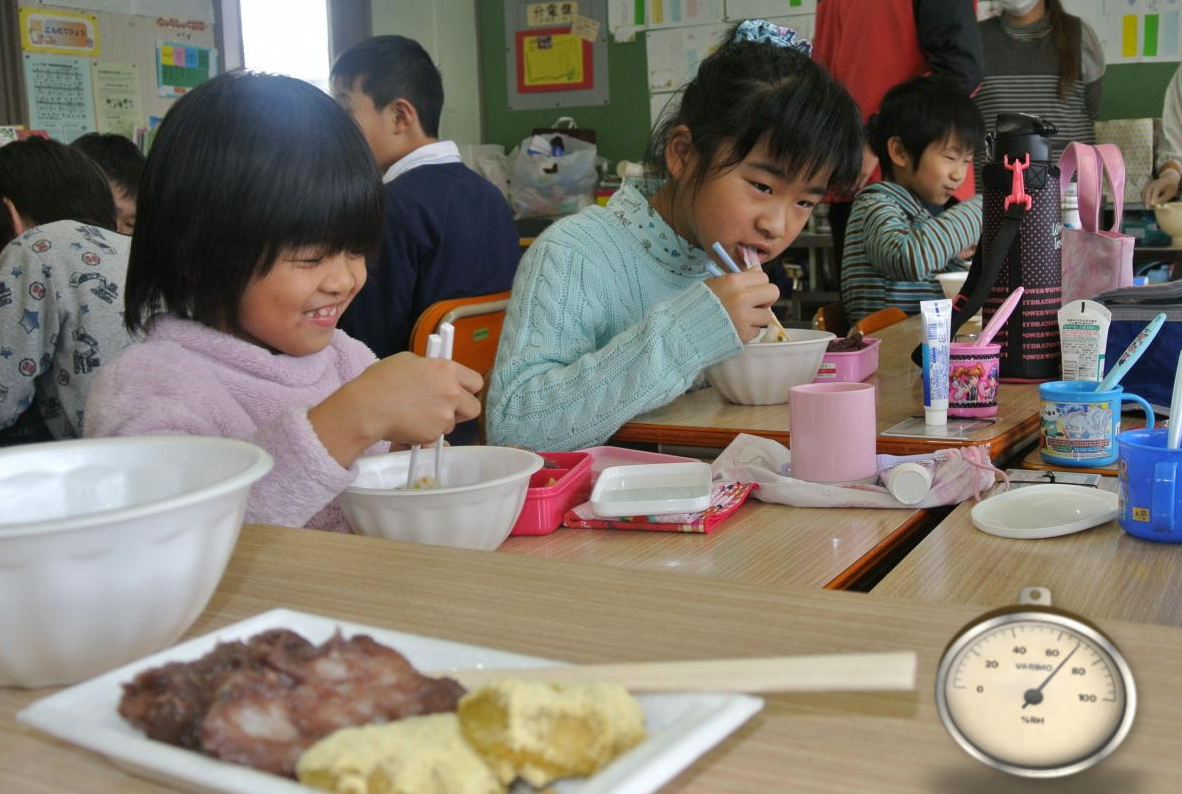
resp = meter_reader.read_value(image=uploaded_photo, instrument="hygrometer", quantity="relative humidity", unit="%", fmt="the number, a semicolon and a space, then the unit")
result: 68; %
